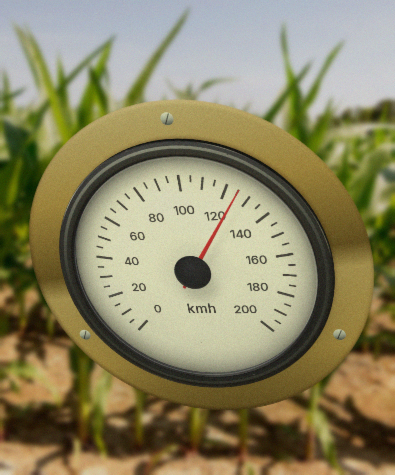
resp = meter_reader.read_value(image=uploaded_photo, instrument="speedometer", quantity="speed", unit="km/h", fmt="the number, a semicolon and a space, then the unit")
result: 125; km/h
